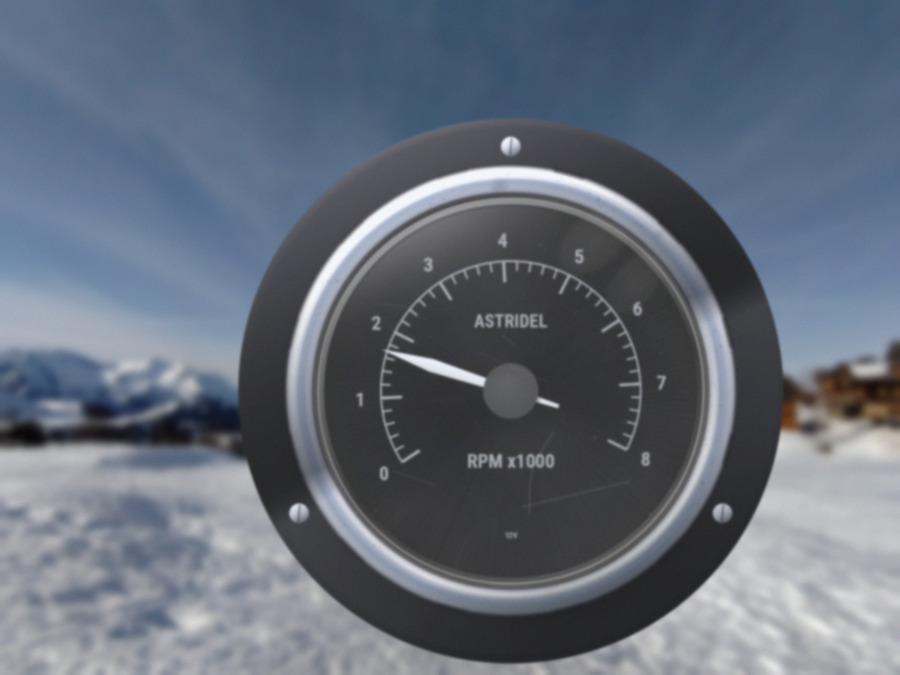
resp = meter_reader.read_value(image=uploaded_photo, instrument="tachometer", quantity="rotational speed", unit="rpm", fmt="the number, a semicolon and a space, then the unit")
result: 1700; rpm
